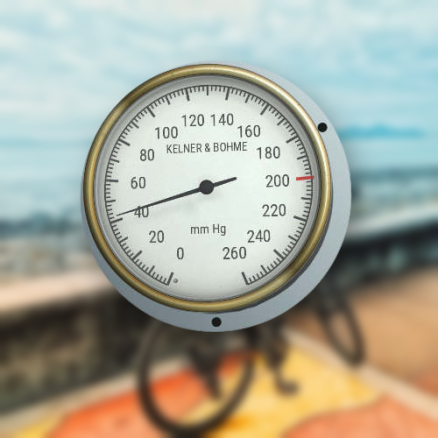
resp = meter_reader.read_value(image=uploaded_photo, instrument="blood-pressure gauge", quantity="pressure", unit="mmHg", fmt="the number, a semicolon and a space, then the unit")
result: 42; mmHg
